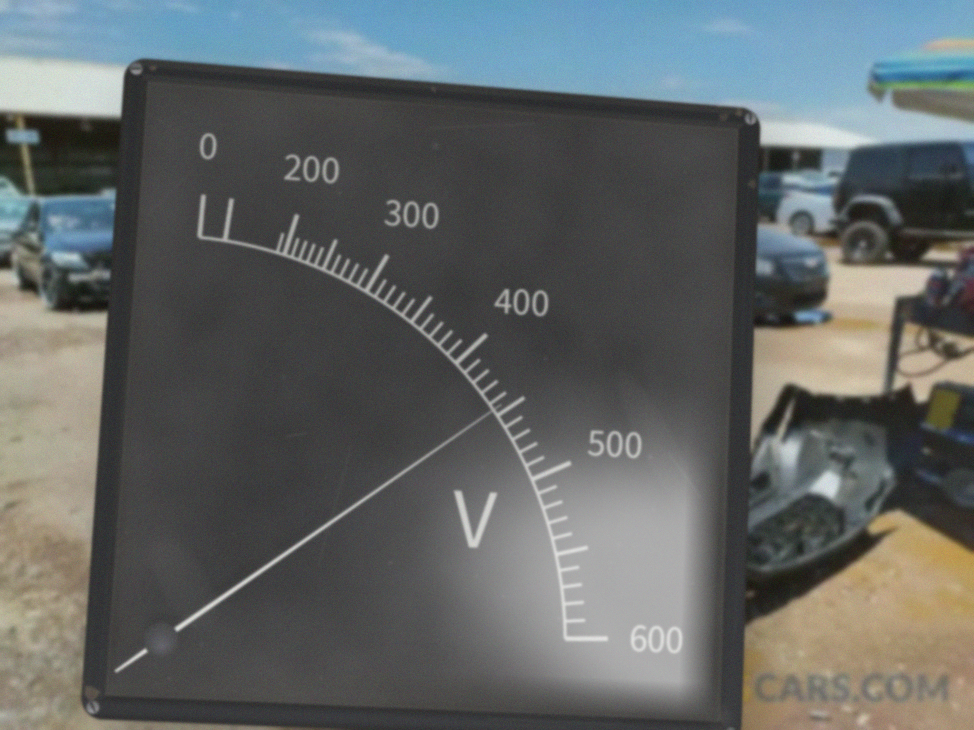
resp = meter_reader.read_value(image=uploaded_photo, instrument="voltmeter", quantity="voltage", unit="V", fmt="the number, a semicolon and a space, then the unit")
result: 445; V
